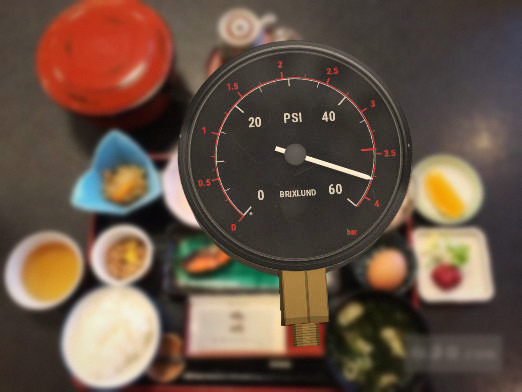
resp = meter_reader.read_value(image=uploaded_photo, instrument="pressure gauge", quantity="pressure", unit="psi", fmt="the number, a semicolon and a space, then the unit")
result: 55; psi
